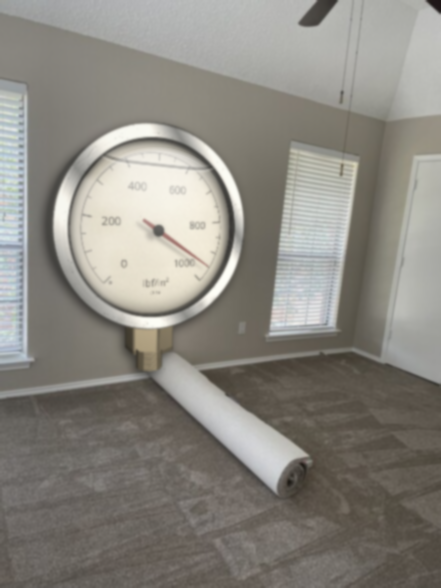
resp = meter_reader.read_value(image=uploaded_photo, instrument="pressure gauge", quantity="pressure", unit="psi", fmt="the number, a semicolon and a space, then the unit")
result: 950; psi
